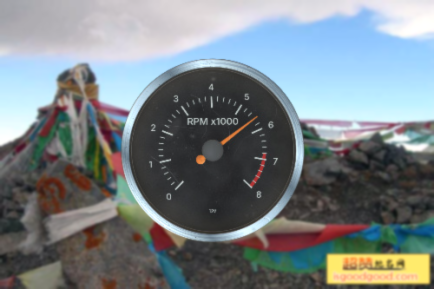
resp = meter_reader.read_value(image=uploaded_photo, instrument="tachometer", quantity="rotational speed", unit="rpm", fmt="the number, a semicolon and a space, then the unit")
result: 5600; rpm
